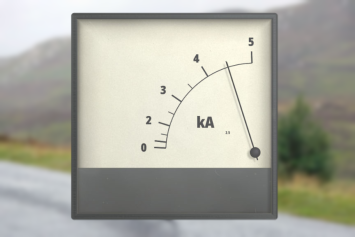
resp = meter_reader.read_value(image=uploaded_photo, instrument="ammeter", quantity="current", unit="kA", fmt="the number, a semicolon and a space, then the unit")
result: 4.5; kA
